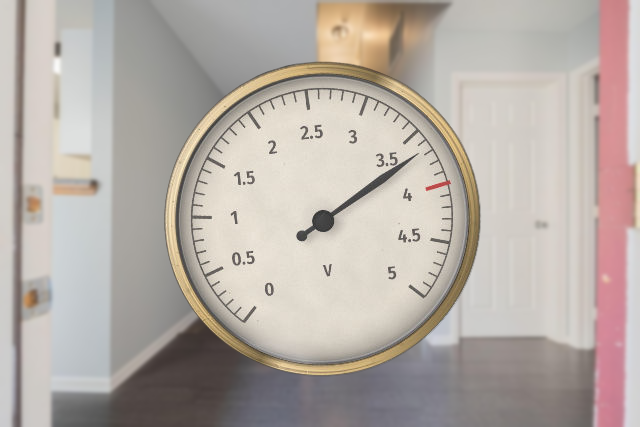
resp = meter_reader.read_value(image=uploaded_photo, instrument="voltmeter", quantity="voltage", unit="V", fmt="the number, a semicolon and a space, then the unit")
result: 3.65; V
